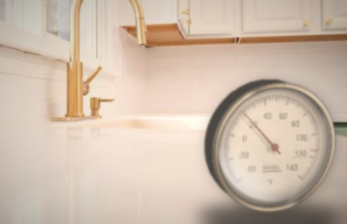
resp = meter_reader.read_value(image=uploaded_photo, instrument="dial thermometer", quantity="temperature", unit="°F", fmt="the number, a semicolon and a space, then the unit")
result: 20; °F
